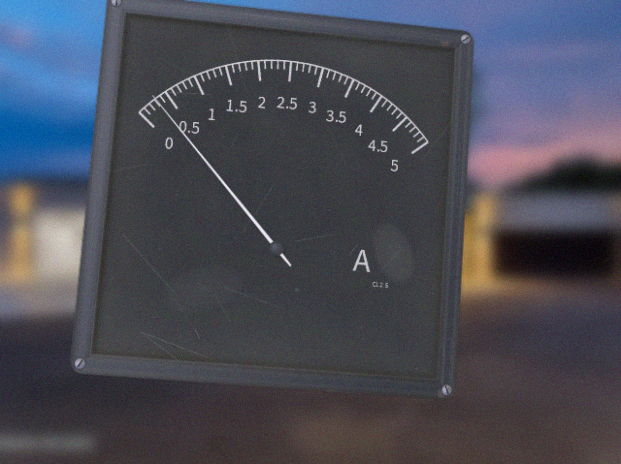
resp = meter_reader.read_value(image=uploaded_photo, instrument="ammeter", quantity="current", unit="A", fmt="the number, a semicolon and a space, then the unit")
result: 0.3; A
